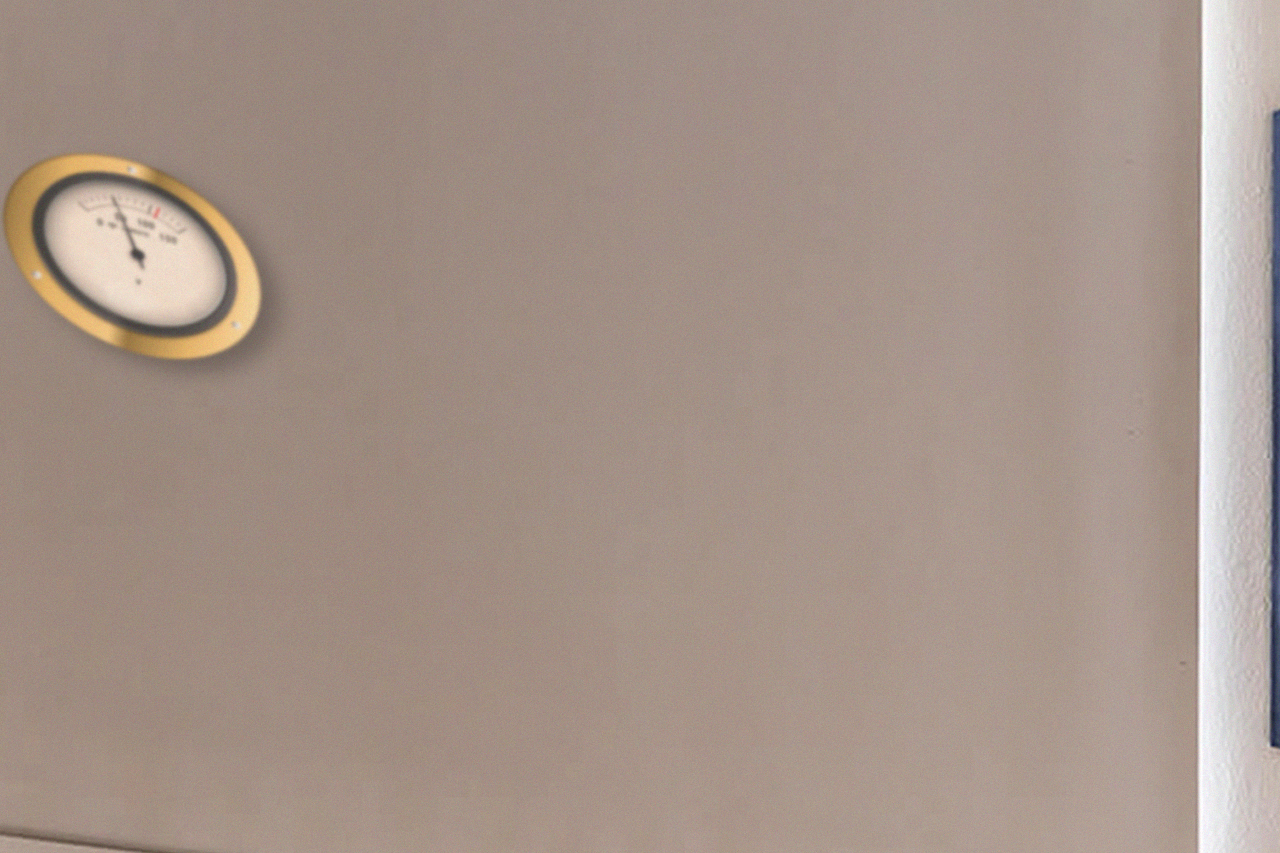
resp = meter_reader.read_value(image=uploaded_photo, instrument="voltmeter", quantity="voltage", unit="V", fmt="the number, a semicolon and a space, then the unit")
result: 50; V
